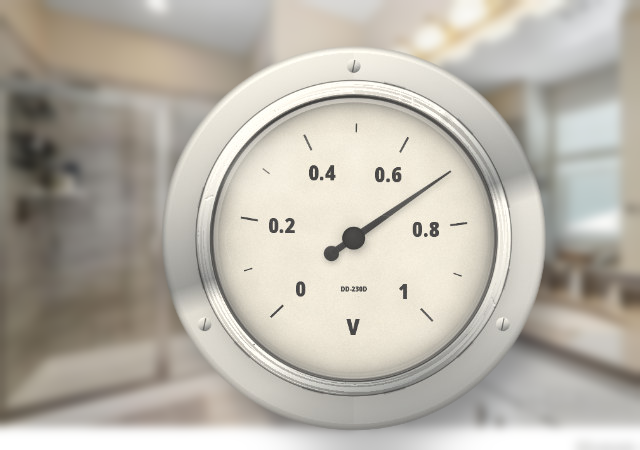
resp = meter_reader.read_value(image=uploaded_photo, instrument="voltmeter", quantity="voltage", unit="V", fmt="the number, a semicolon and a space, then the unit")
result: 0.7; V
